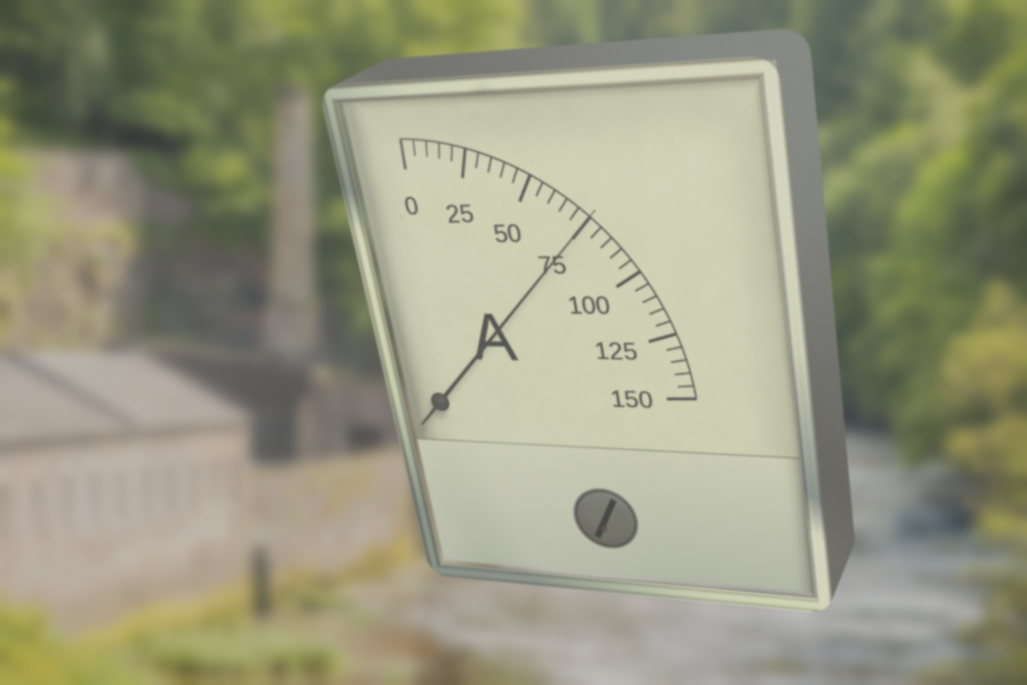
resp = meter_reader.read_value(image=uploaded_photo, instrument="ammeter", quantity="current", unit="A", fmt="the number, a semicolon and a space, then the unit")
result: 75; A
